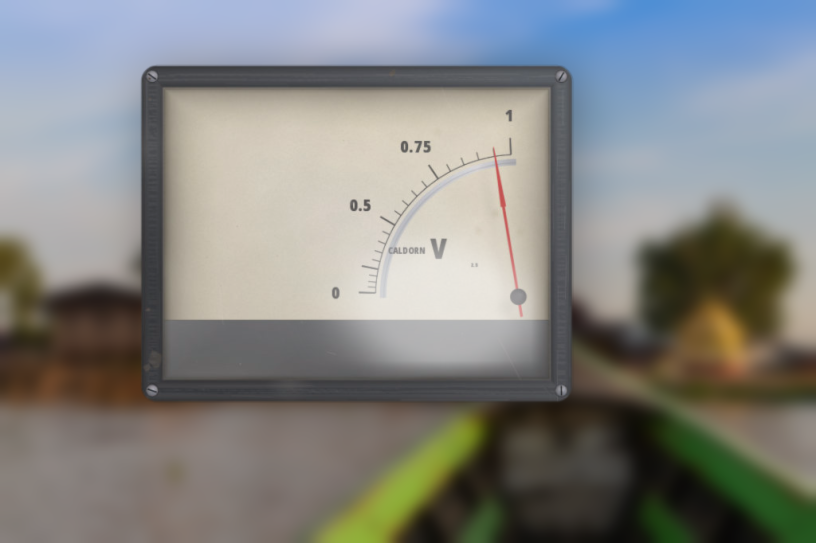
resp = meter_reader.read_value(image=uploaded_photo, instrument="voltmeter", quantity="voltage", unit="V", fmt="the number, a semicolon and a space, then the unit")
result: 0.95; V
